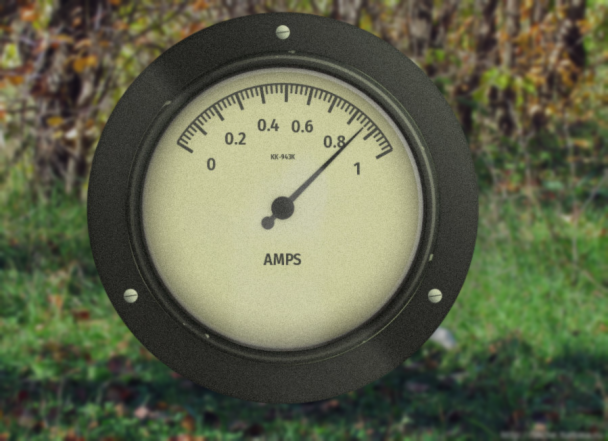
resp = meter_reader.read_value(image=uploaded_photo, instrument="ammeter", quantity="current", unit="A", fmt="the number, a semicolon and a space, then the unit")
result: 0.86; A
